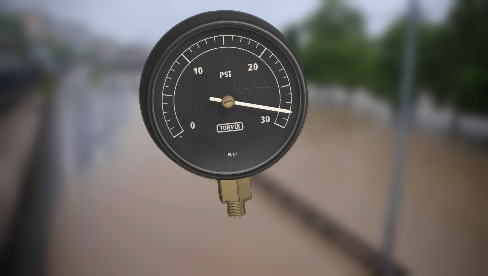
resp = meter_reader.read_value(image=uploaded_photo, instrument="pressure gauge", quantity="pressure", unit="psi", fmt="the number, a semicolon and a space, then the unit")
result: 28; psi
